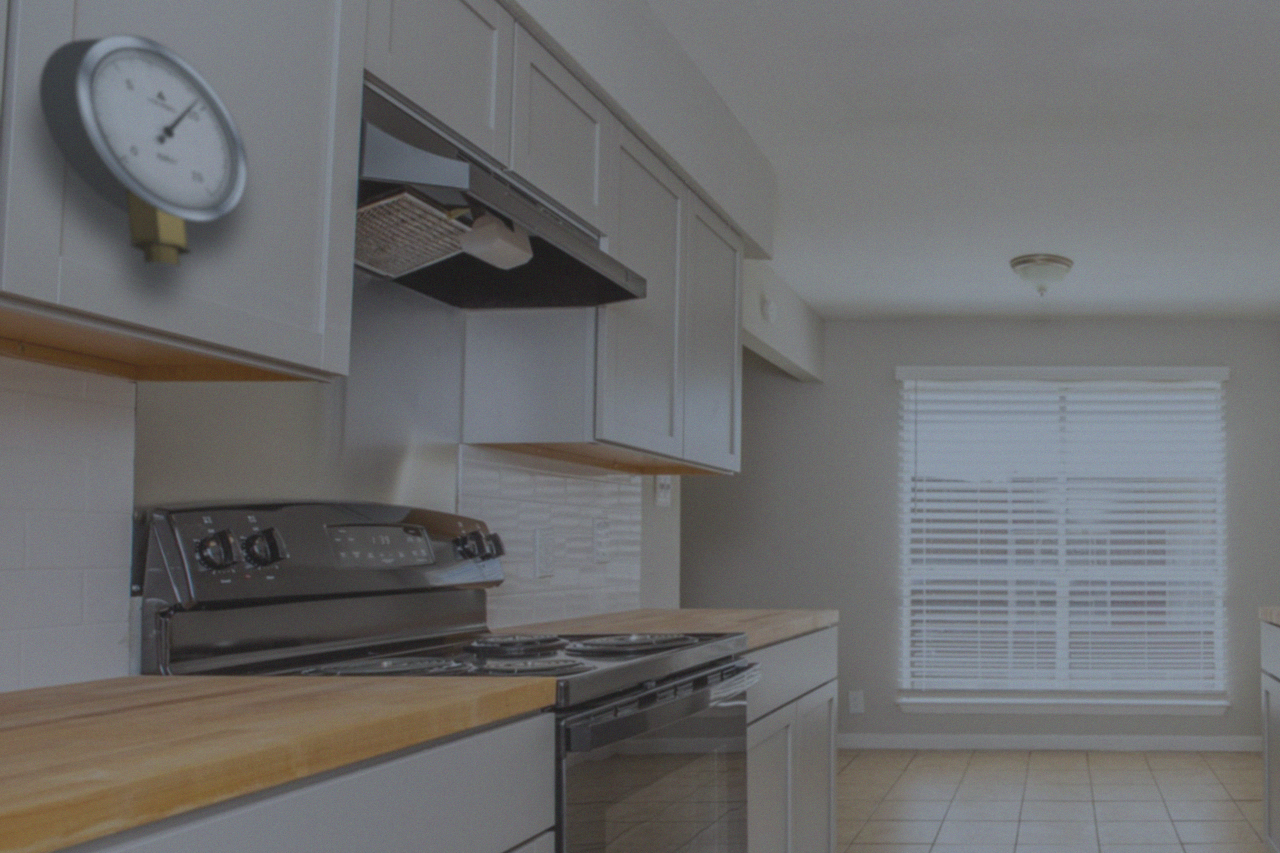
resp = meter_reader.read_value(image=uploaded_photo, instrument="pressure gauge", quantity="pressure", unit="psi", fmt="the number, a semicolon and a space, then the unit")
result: 9.5; psi
